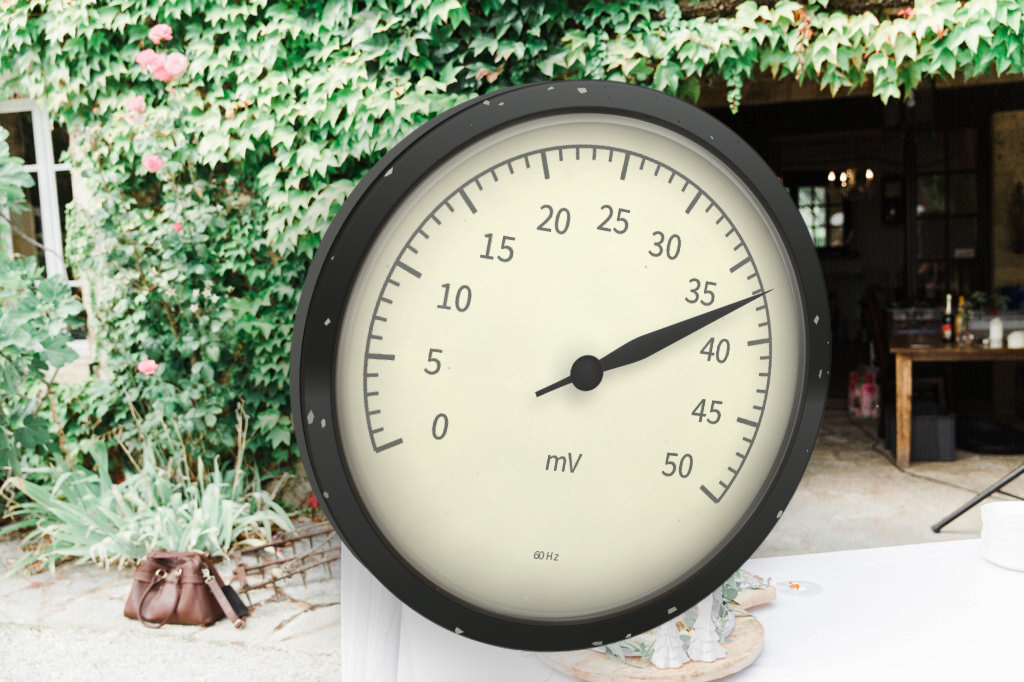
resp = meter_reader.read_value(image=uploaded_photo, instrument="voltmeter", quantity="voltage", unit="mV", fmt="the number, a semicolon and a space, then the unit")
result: 37; mV
